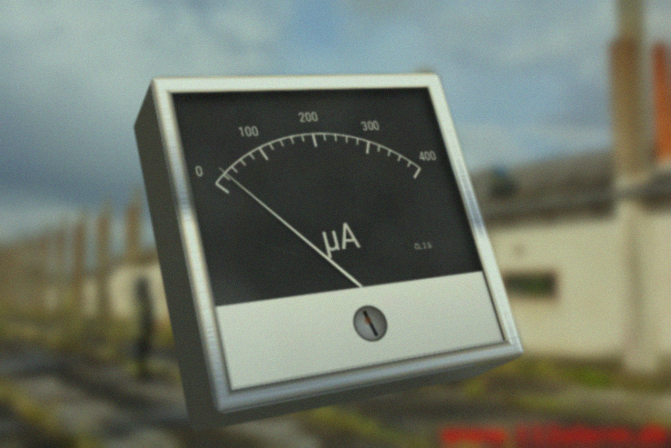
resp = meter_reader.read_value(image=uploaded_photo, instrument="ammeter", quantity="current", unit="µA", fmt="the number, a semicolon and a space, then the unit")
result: 20; µA
